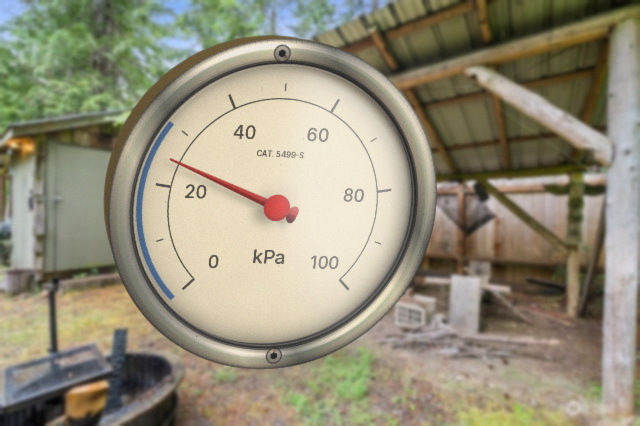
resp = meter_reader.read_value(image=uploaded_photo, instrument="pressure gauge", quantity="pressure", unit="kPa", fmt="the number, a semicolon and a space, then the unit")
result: 25; kPa
